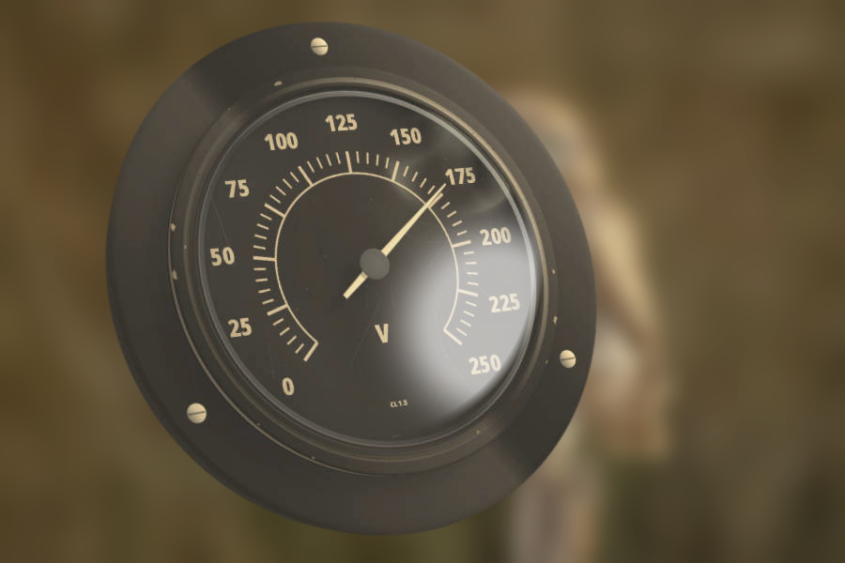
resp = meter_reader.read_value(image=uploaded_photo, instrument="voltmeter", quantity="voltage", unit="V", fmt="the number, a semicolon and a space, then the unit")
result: 172.5; V
